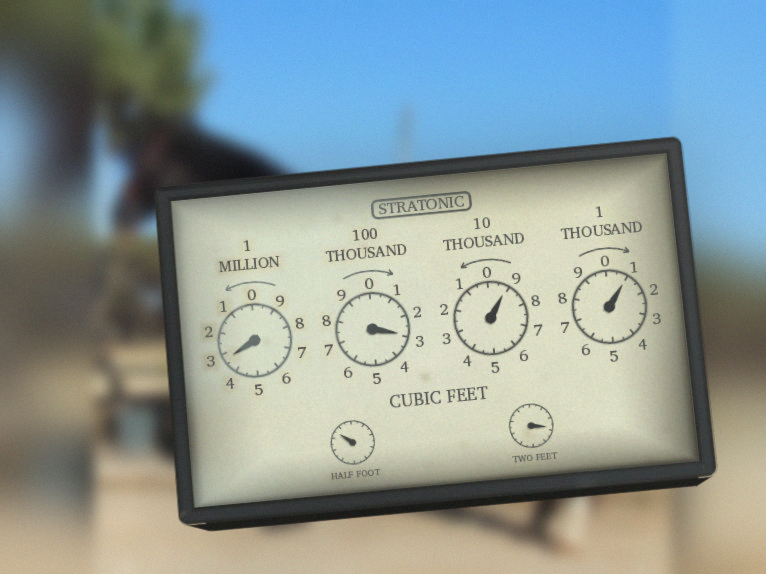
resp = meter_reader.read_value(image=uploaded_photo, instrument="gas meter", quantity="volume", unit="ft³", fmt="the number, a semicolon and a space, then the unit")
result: 329100; ft³
